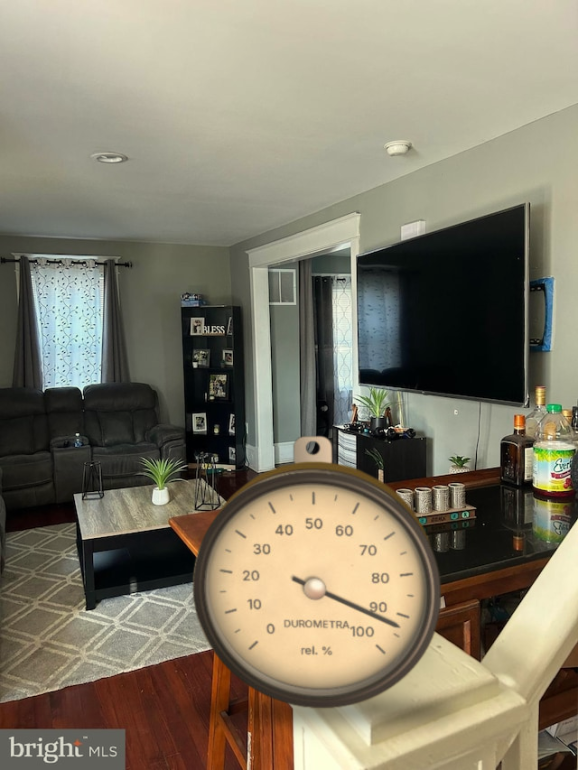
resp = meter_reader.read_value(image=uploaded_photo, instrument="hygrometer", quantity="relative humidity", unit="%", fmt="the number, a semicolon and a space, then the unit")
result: 92.5; %
